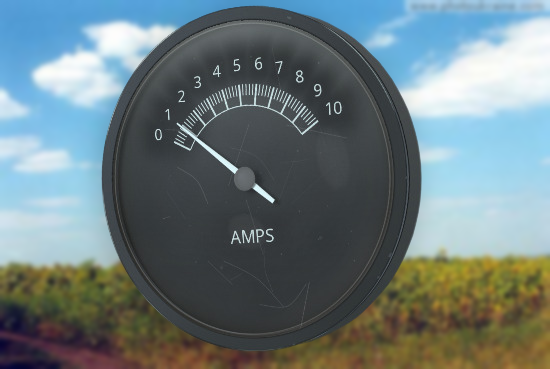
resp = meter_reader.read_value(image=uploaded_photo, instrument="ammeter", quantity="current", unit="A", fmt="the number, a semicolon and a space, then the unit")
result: 1; A
